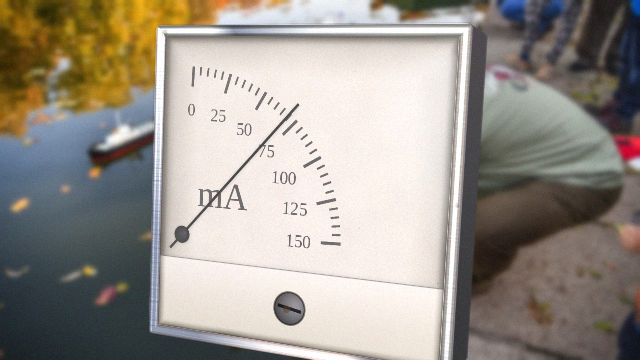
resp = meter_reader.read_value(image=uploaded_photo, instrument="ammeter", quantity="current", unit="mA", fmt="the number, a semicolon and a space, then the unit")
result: 70; mA
